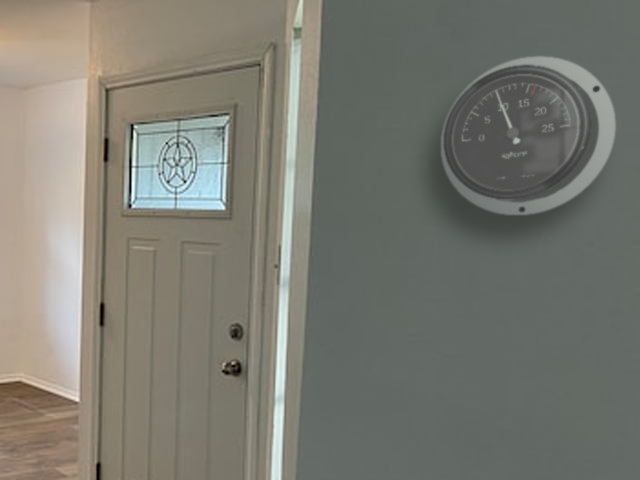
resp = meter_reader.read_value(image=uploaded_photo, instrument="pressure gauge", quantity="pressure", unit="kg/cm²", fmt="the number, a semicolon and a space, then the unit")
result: 10; kg/cm²
